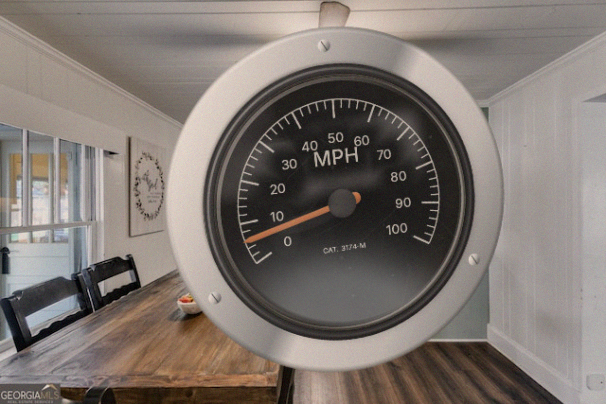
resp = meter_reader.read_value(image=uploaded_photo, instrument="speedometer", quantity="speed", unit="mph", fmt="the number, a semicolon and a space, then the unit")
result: 6; mph
